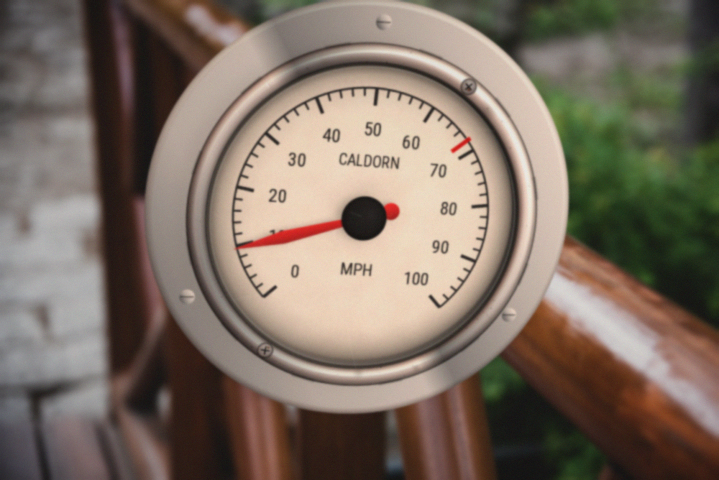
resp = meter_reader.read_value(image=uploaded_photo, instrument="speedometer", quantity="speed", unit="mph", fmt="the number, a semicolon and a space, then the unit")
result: 10; mph
